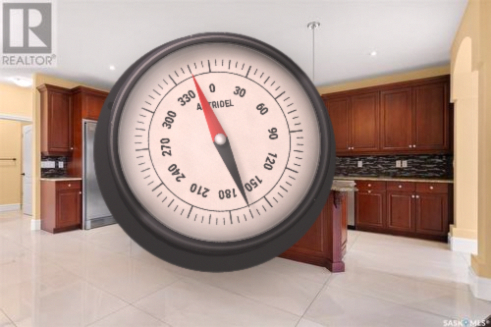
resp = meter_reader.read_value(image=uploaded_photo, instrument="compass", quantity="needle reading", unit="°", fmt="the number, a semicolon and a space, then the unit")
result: 345; °
